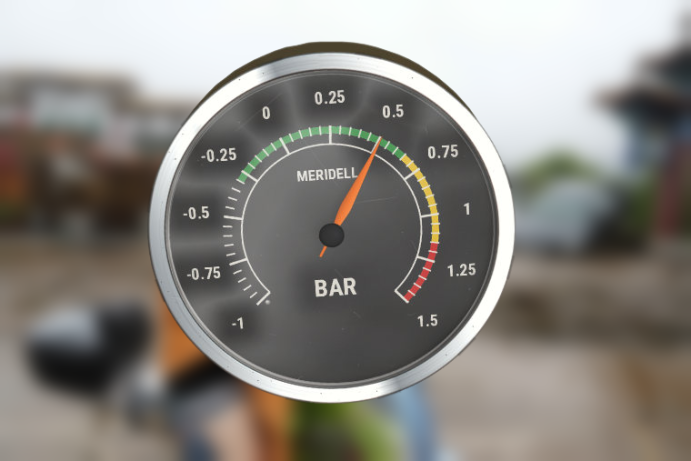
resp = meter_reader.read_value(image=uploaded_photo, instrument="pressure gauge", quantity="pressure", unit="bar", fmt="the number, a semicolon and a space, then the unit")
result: 0.5; bar
